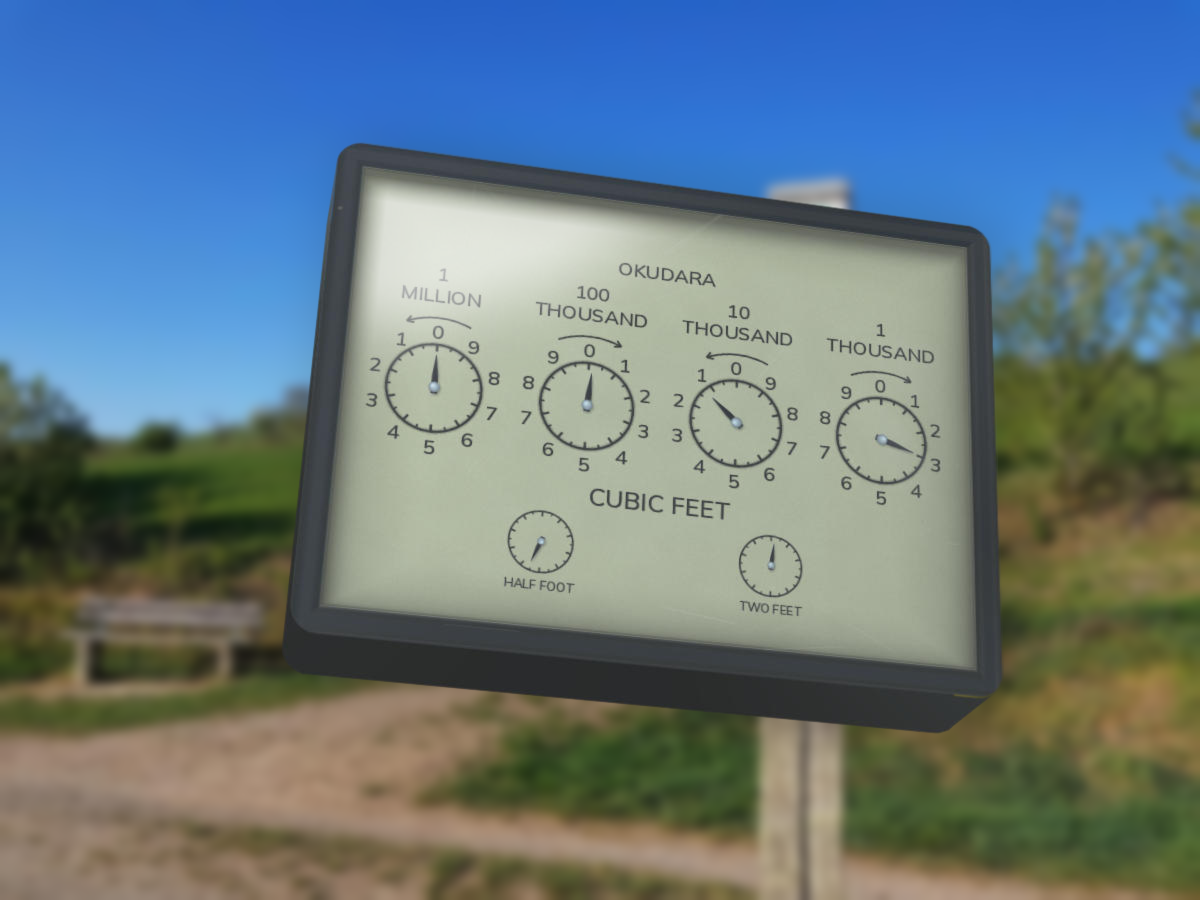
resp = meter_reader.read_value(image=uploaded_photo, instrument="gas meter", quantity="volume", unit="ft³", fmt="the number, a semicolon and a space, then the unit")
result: 1300; ft³
